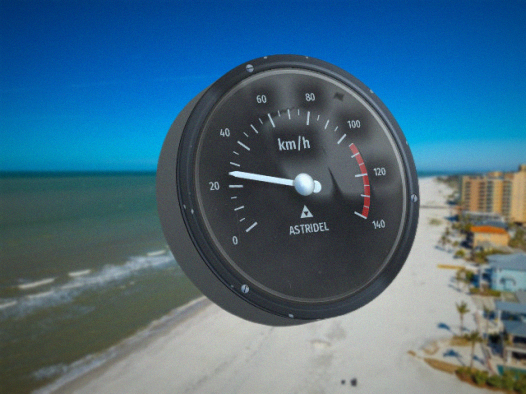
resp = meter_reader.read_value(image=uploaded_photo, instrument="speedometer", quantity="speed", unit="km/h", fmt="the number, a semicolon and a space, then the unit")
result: 25; km/h
